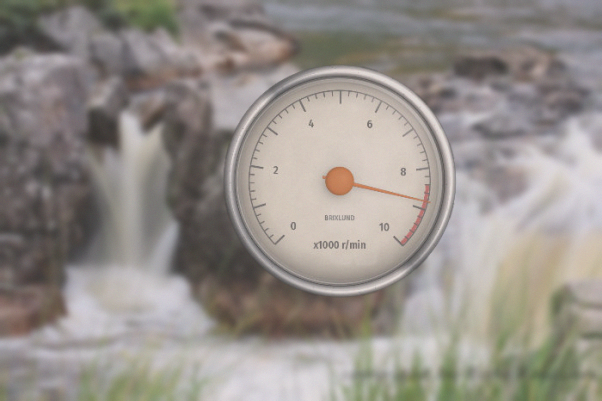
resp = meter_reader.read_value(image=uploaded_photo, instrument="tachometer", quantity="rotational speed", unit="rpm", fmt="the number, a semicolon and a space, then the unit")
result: 8800; rpm
